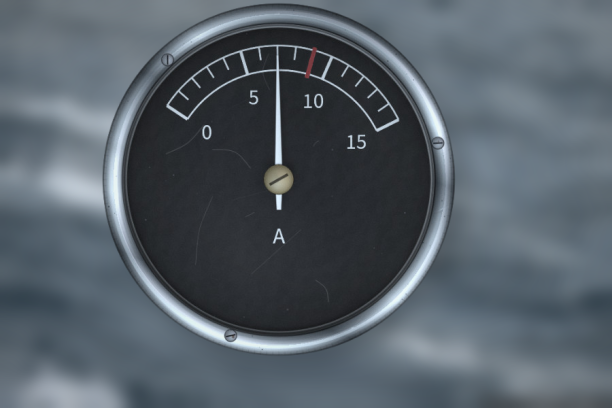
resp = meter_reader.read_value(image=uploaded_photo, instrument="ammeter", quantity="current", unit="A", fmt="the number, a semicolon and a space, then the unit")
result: 7; A
